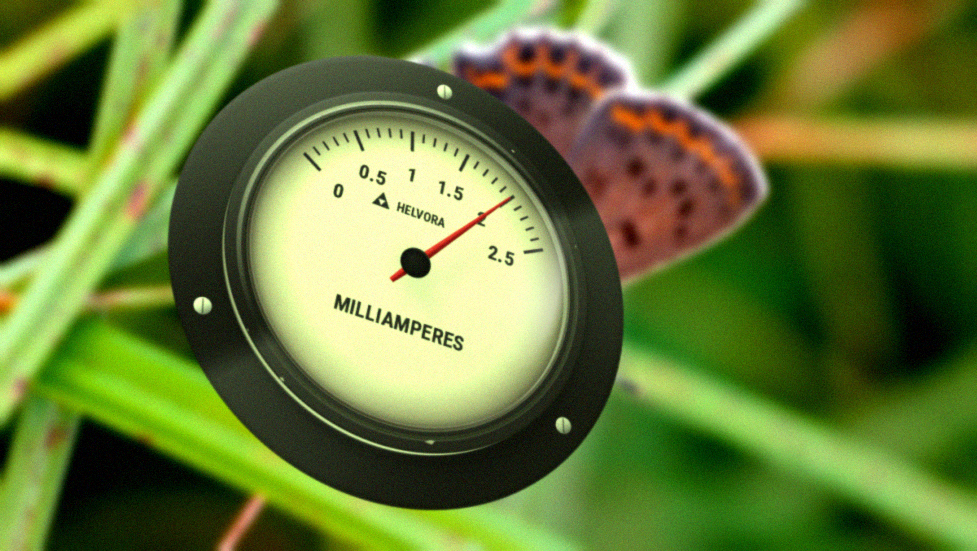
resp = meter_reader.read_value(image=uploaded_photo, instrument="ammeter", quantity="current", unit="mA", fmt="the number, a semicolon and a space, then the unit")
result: 2; mA
